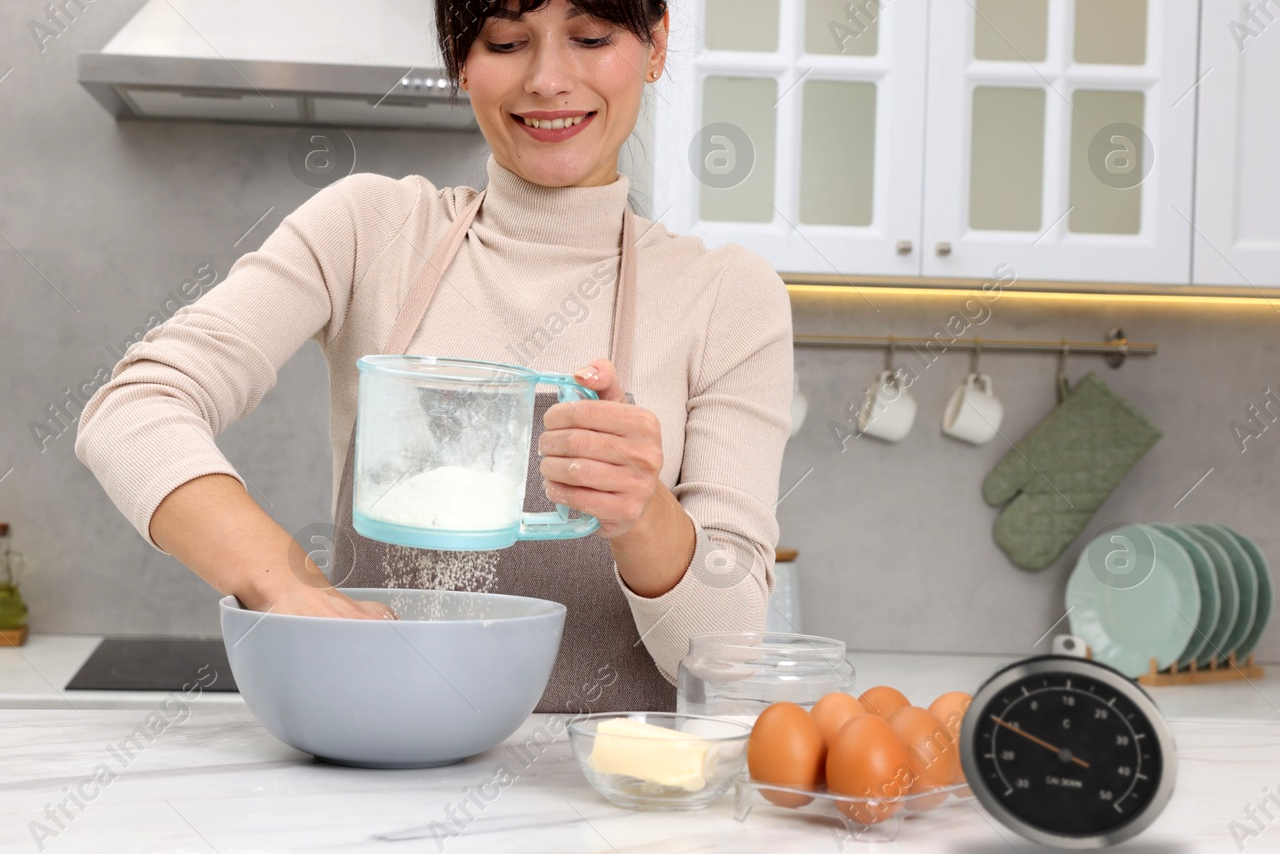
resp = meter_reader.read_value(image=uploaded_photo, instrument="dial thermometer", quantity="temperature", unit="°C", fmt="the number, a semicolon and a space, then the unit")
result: -10; °C
